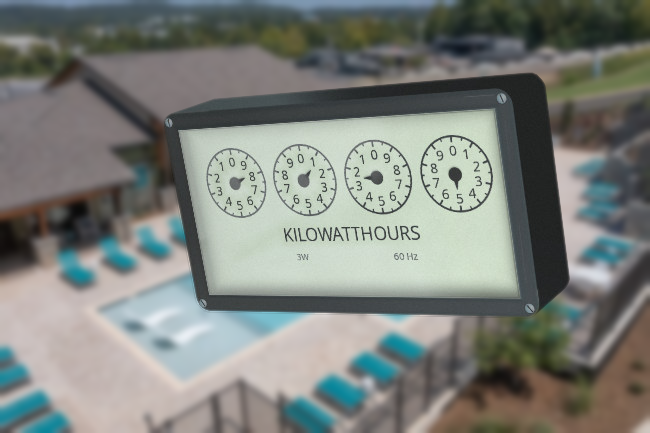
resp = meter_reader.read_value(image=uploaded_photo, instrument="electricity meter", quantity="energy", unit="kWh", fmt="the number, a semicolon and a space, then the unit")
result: 8125; kWh
